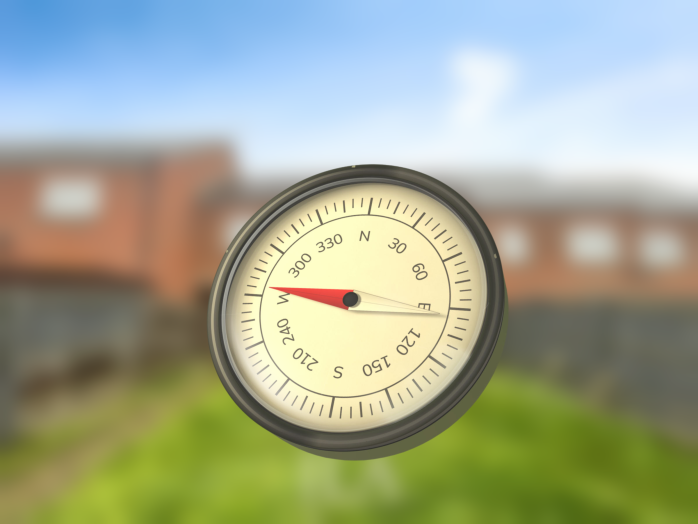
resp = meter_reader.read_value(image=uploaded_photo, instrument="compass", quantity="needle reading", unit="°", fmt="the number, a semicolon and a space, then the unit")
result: 275; °
